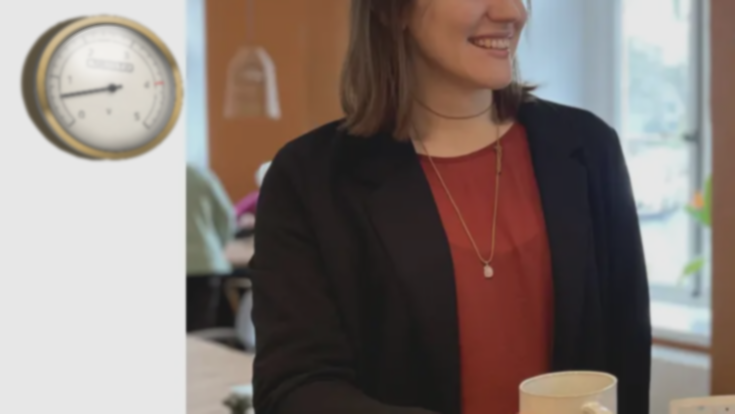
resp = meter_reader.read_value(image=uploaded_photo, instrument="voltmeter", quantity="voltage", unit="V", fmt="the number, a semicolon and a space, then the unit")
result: 0.6; V
